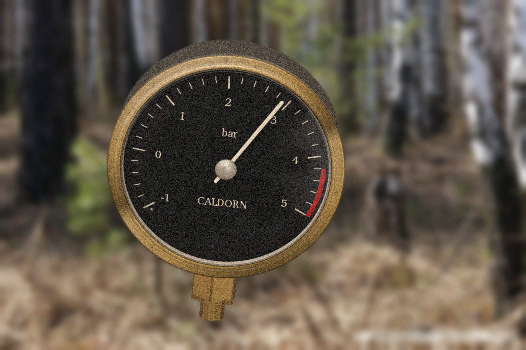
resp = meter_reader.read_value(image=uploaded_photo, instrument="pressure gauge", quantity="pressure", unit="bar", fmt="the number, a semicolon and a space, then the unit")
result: 2.9; bar
